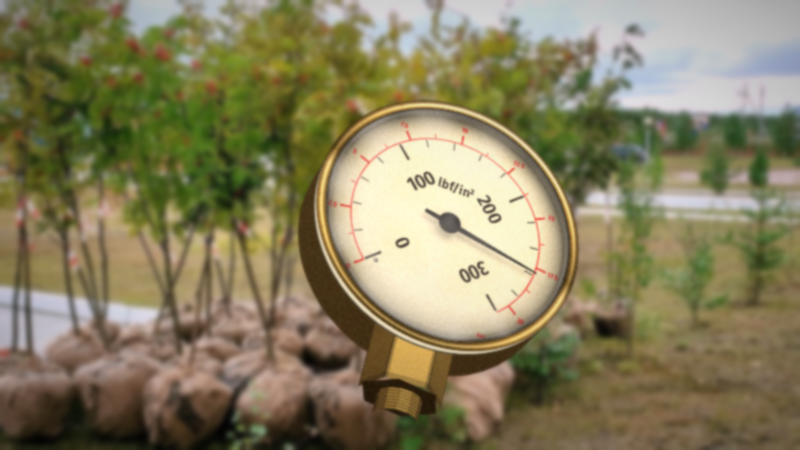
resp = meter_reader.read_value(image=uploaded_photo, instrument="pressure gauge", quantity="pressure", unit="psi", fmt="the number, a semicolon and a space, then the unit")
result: 260; psi
